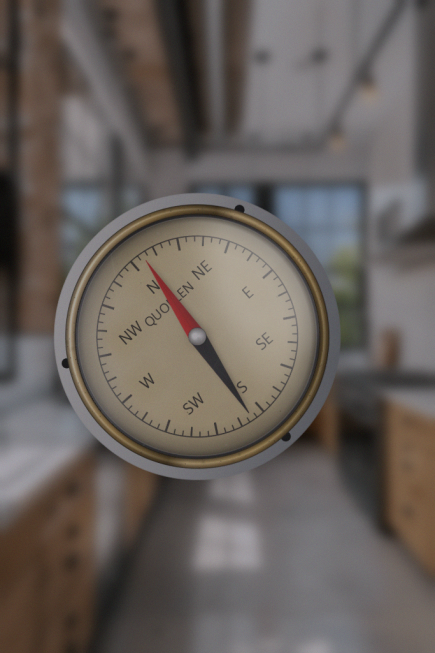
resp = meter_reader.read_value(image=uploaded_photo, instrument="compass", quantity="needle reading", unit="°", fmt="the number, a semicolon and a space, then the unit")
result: 7.5; °
